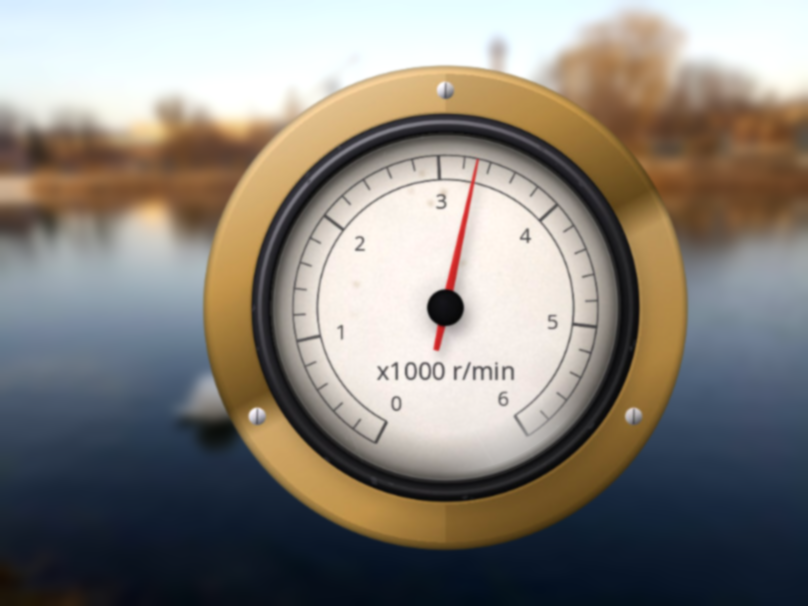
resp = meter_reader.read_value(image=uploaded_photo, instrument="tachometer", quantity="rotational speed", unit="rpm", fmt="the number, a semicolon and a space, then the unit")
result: 3300; rpm
